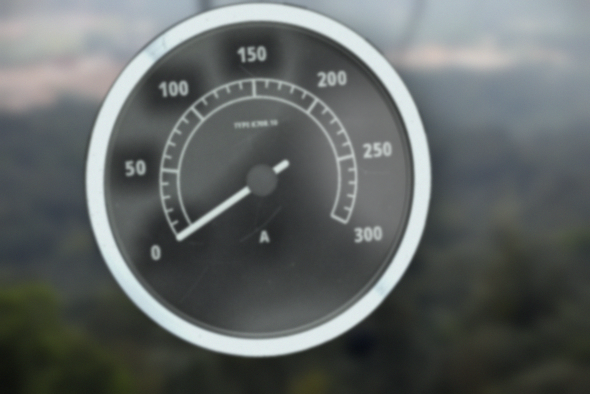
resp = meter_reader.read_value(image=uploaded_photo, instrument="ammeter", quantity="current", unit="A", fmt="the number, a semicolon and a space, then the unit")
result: 0; A
